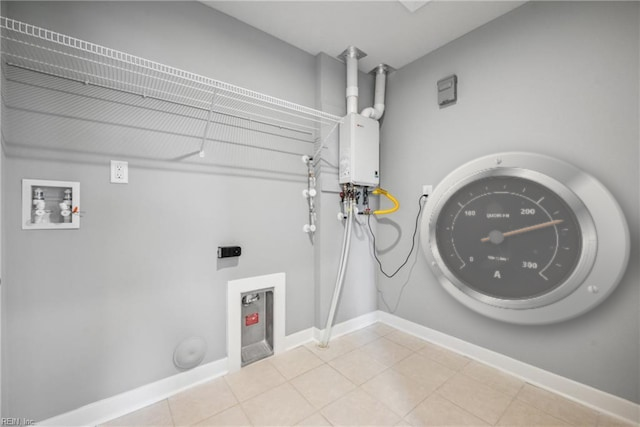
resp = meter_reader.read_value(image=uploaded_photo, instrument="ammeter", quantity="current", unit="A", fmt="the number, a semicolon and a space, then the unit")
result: 230; A
